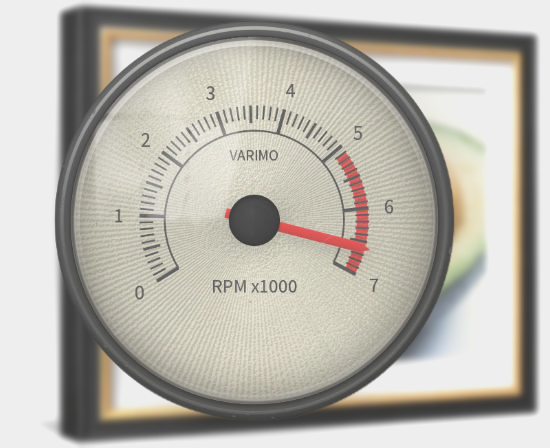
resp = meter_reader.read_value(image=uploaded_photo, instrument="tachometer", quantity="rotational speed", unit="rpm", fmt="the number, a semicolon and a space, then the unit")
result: 6600; rpm
